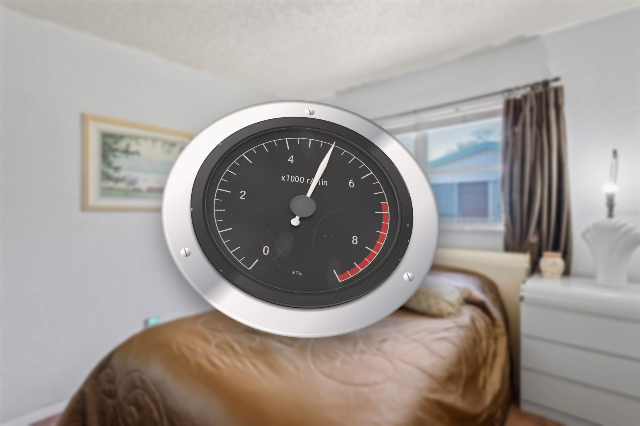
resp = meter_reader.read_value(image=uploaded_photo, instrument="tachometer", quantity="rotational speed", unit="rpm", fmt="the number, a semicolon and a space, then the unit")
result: 5000; rpm
